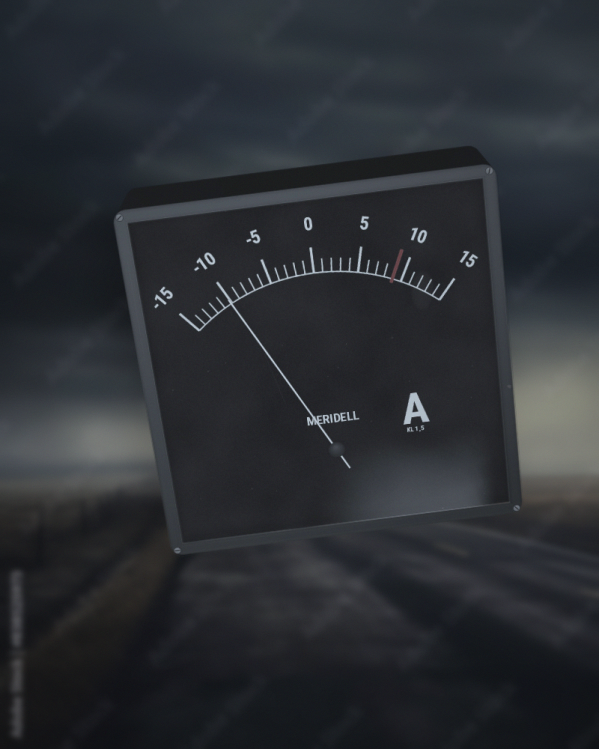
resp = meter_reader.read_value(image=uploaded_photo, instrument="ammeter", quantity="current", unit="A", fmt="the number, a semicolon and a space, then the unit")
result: -10; A
